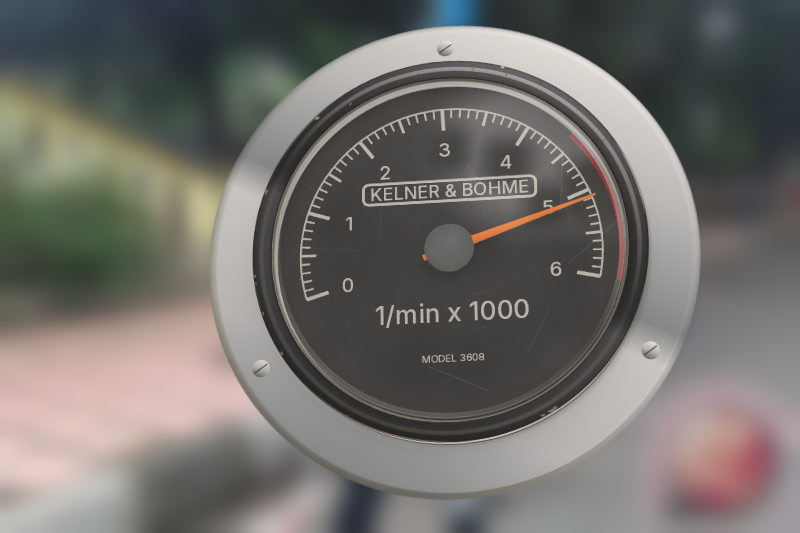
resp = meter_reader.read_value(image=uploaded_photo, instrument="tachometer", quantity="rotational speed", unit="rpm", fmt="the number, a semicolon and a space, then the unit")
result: 5100; rpm
